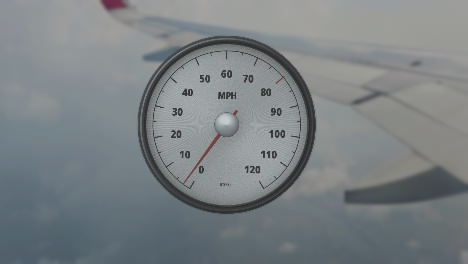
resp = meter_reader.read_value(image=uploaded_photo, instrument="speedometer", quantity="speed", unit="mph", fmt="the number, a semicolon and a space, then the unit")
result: 2.5; mph
